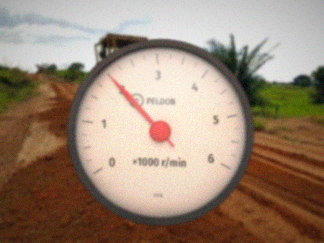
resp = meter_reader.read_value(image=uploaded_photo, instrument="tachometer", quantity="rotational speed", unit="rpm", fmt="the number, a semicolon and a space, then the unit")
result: 2000; rpm
